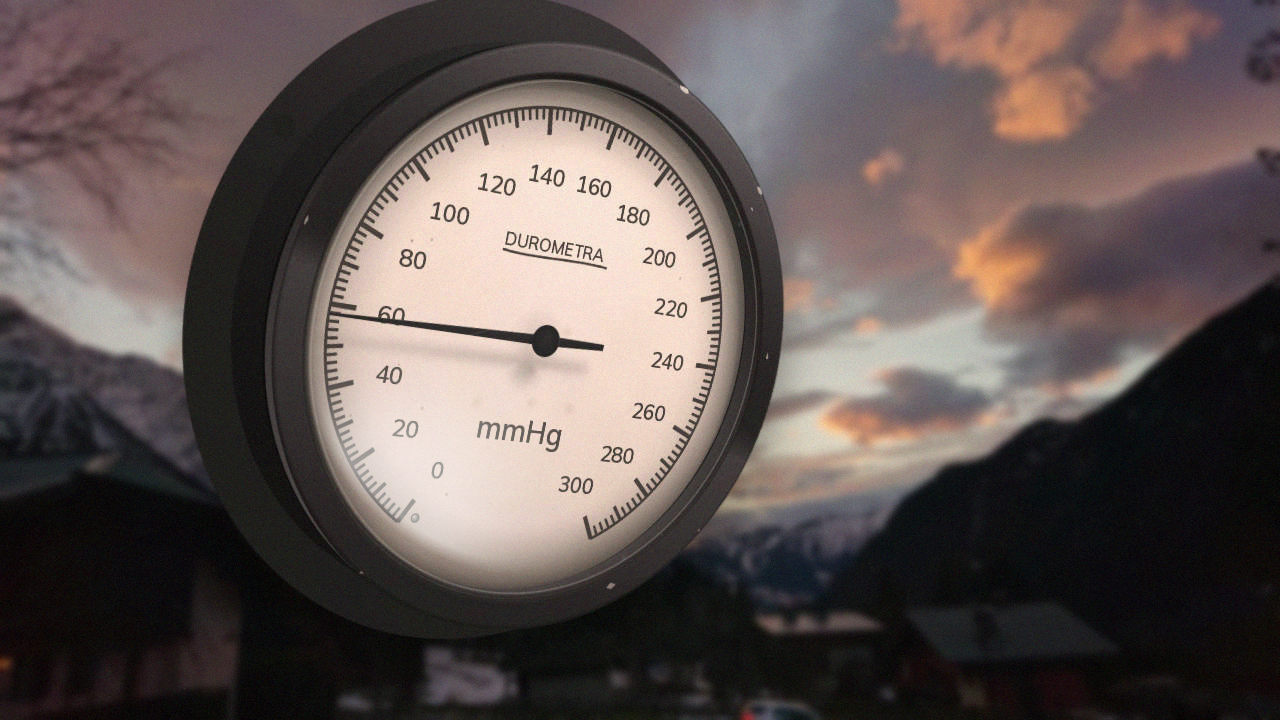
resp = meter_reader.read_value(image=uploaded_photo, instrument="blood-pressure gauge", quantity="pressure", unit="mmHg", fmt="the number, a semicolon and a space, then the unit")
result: 58; mmHg
